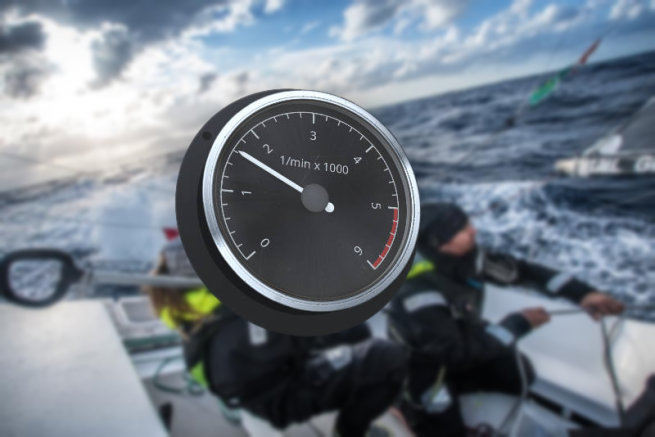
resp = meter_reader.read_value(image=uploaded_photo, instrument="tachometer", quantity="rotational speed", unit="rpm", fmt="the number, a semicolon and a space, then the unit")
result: 1600; rpm
